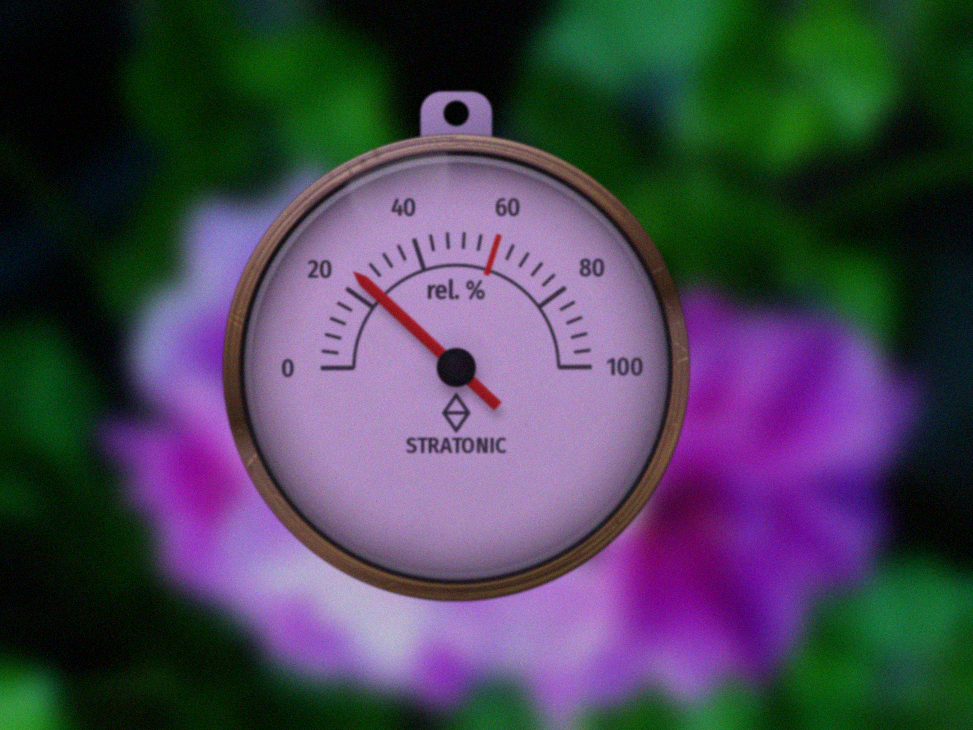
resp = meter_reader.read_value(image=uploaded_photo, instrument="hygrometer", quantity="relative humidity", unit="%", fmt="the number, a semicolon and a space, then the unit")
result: 24; %
